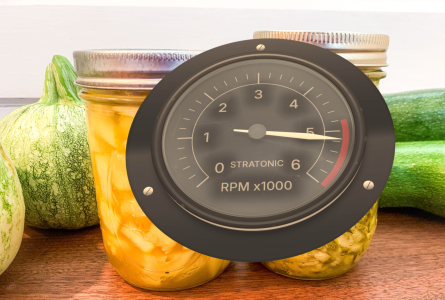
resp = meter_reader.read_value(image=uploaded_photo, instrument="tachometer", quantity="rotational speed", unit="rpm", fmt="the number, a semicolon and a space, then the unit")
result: 5200; rpm
